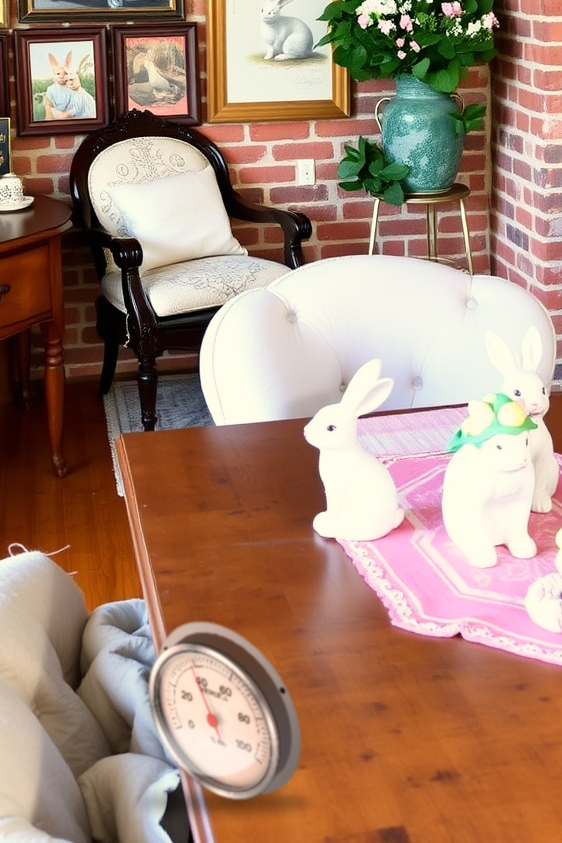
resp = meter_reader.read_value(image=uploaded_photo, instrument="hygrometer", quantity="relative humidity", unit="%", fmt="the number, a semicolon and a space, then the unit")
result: 40; %
